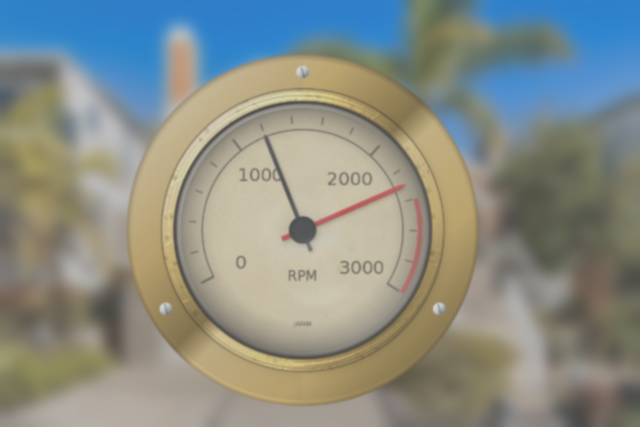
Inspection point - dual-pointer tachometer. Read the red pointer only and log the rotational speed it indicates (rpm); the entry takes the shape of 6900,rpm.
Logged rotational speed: 2300,rpm
